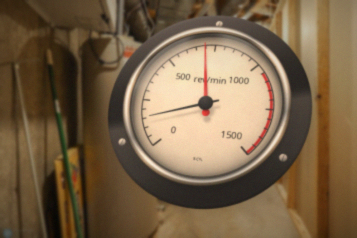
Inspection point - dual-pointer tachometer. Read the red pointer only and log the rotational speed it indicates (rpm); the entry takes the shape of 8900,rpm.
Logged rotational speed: 700,rpm
